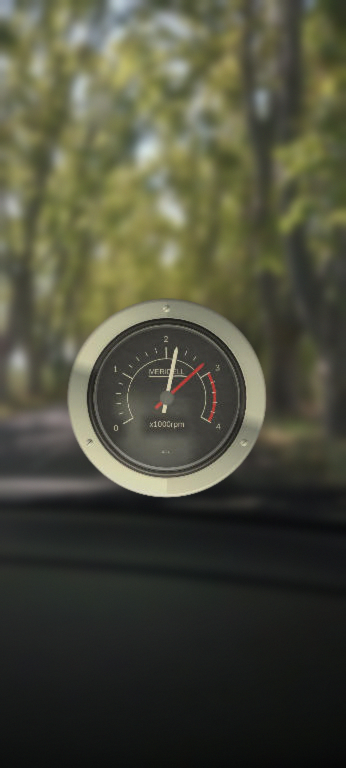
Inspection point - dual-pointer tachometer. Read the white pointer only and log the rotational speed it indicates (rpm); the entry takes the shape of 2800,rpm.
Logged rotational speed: 2200,rpm
